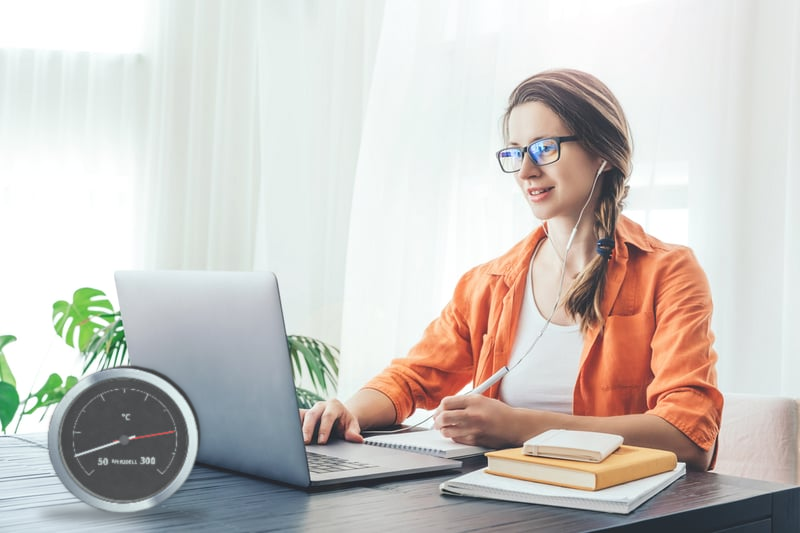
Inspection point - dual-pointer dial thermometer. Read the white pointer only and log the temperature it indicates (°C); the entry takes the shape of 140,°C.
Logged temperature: 75,°C
